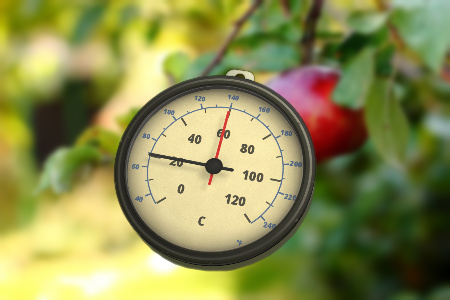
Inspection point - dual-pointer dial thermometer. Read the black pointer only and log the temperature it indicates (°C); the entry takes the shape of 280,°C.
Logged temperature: 20,°C
